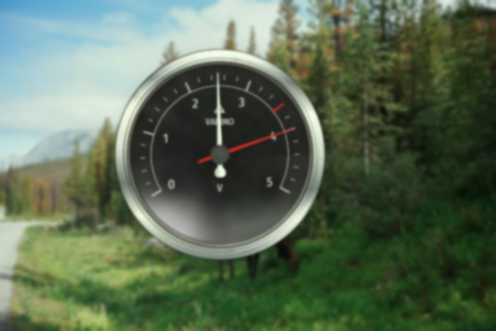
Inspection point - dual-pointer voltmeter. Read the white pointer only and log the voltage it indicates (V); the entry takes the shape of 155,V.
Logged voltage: 2.5,V
